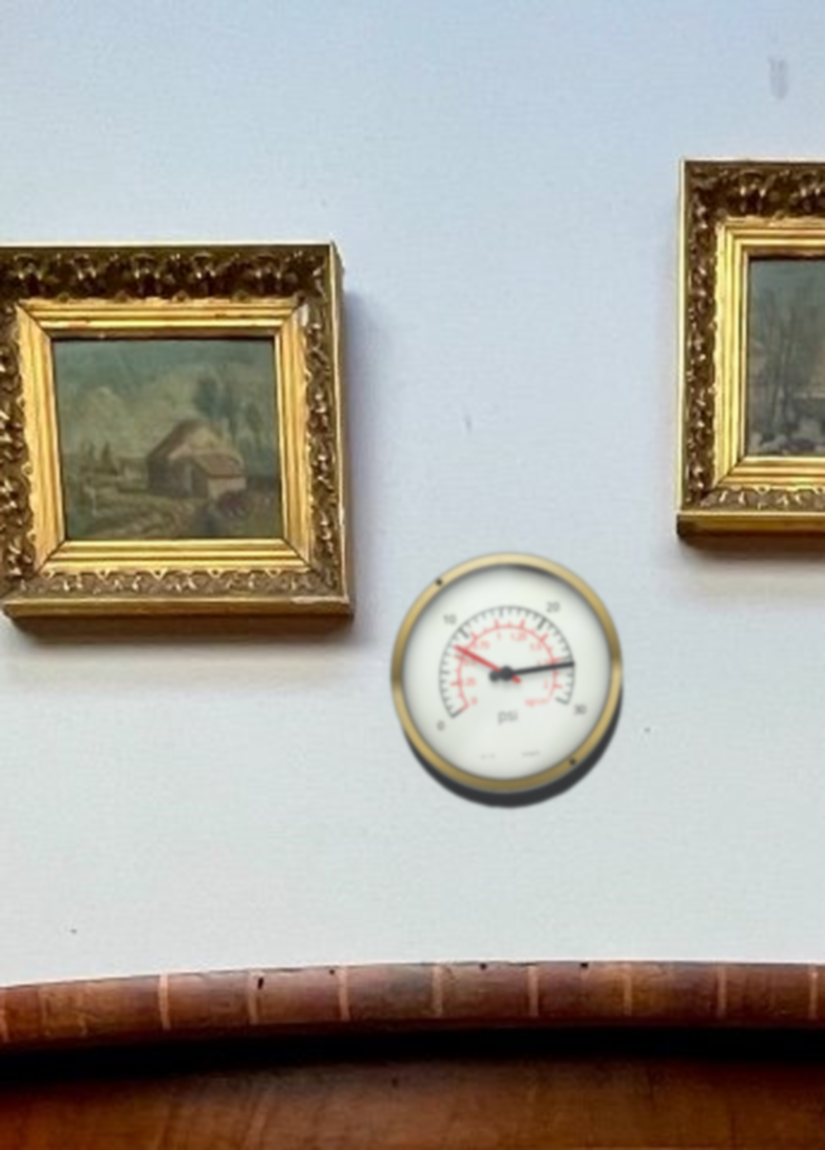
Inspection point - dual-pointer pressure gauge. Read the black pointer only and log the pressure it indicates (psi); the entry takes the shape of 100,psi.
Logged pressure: 26,psi
